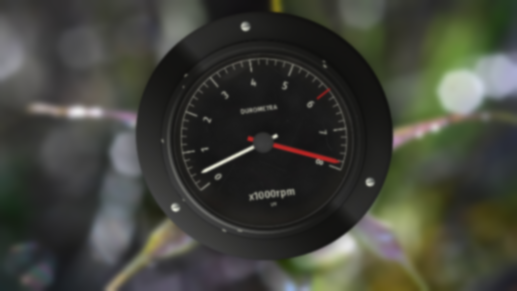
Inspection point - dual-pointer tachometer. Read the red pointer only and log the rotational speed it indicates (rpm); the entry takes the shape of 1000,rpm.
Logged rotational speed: 7800,rpm
